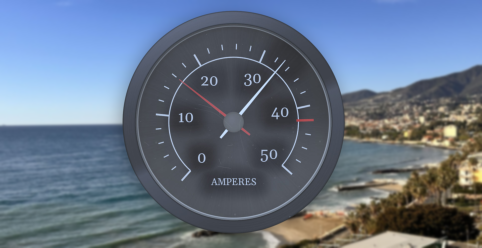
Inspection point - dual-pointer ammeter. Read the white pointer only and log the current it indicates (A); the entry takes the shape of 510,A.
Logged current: 33,A
